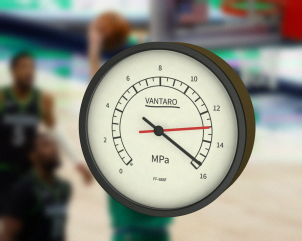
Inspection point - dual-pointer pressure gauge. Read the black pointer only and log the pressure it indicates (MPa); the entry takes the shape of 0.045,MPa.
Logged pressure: 15.5,MPa
